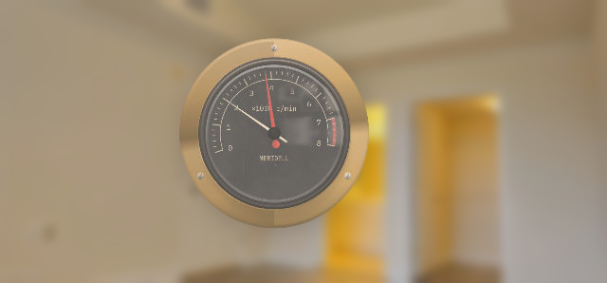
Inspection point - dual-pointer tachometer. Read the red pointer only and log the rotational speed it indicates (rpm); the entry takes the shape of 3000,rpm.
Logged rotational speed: 3800,rpm
